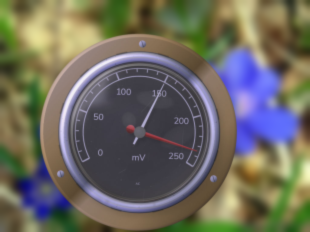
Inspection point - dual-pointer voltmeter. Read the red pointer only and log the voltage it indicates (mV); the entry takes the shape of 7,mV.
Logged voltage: 235,mV
